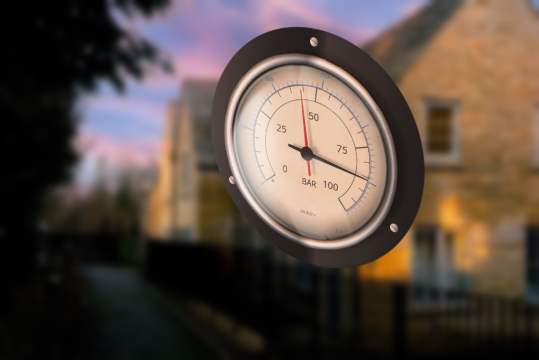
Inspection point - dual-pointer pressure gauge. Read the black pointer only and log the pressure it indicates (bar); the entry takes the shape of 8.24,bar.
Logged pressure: 85,bar
